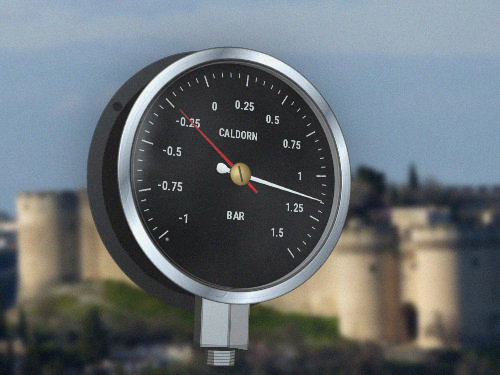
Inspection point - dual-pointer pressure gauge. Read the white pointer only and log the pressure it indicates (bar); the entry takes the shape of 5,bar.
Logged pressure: 1.15,bar
